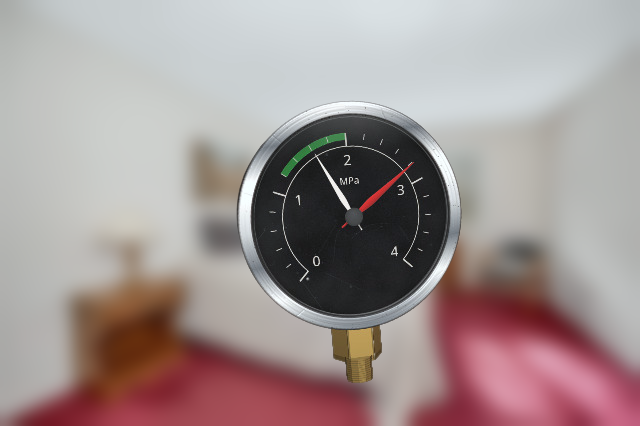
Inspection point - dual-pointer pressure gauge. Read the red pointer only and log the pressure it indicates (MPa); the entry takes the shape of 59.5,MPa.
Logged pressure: 2.8,MPa
